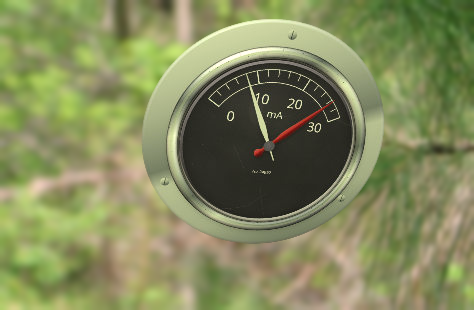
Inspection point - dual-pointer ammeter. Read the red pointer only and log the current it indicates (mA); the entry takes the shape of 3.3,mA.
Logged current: 26,mA
